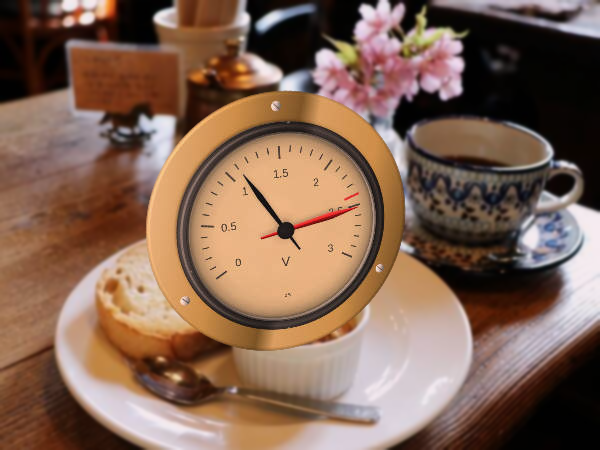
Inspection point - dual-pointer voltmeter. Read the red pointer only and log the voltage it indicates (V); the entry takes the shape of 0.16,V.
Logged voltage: 2.5,V
